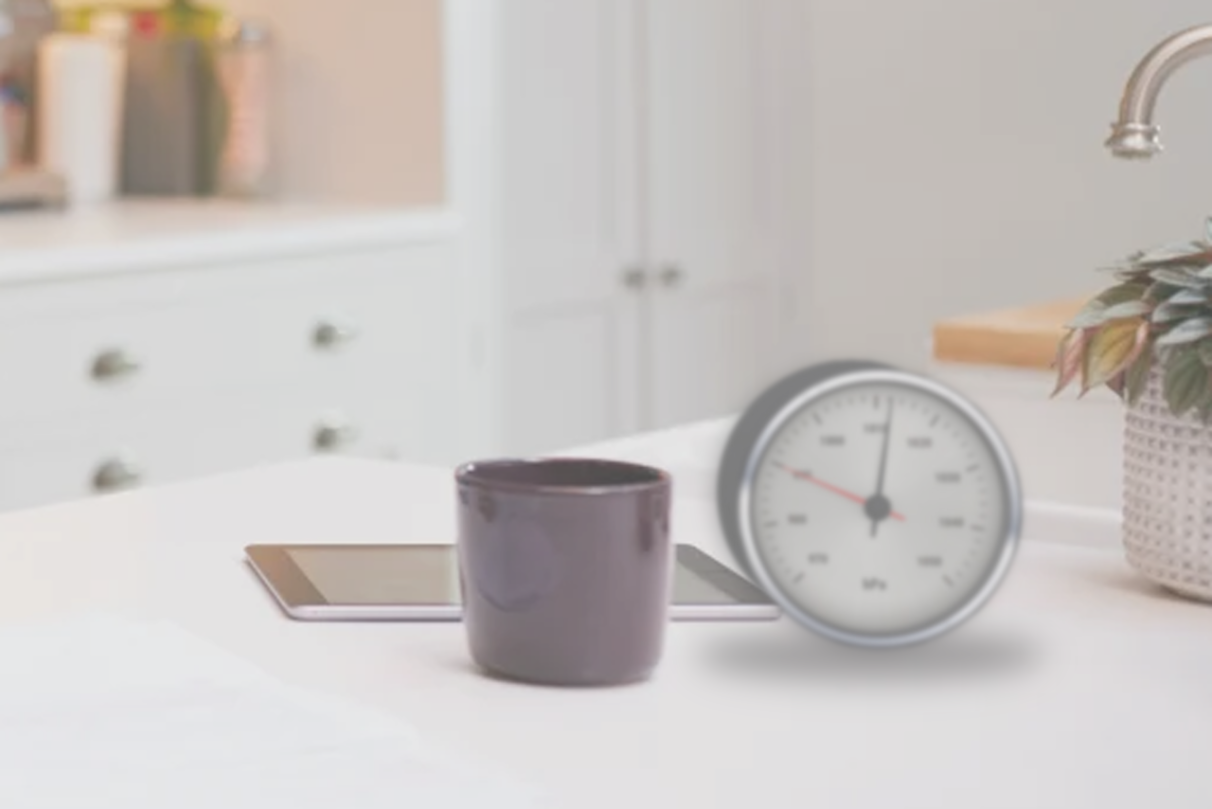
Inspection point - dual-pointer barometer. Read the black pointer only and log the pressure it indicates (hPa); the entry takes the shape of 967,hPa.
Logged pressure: 1012,hPa
